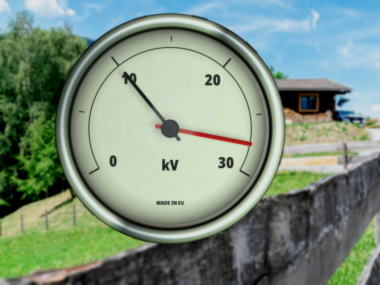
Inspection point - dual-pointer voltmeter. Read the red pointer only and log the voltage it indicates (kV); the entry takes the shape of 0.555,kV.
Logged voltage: 27.5,kV
